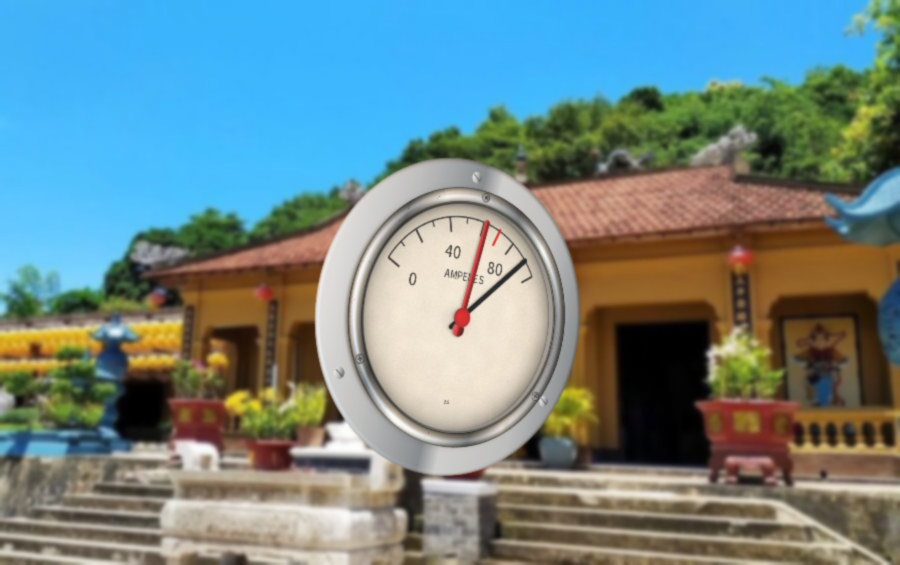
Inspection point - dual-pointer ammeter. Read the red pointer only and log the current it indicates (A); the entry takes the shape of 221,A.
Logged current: 60,A
